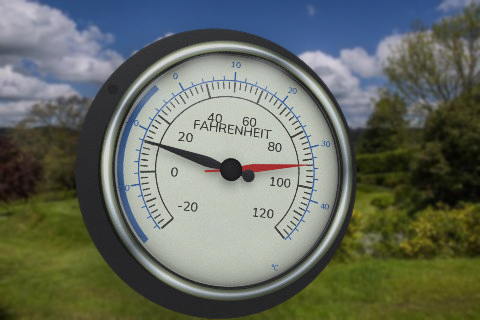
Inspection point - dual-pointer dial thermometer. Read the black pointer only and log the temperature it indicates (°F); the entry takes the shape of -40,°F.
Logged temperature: 10,°F
